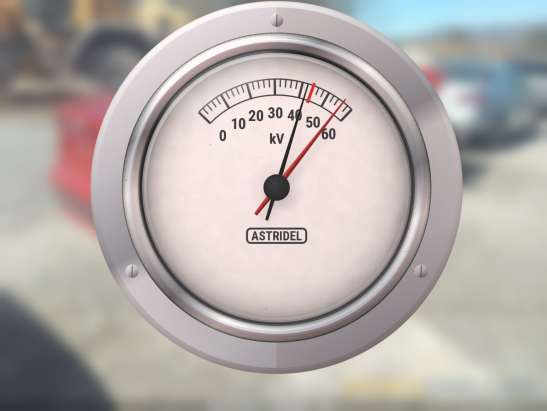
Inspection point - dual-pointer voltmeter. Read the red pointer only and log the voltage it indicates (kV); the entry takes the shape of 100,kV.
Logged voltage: 56,kV
